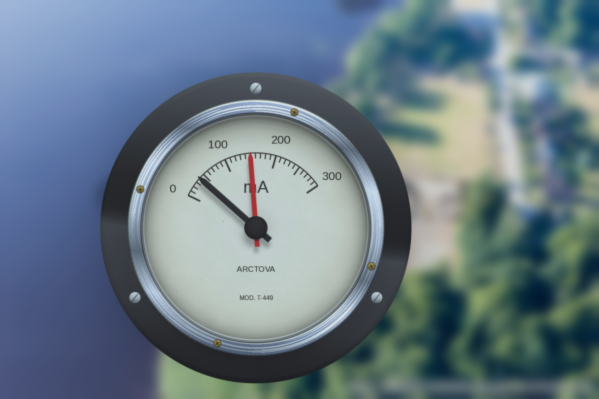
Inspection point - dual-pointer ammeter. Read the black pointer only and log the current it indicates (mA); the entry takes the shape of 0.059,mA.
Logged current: 40,mA
